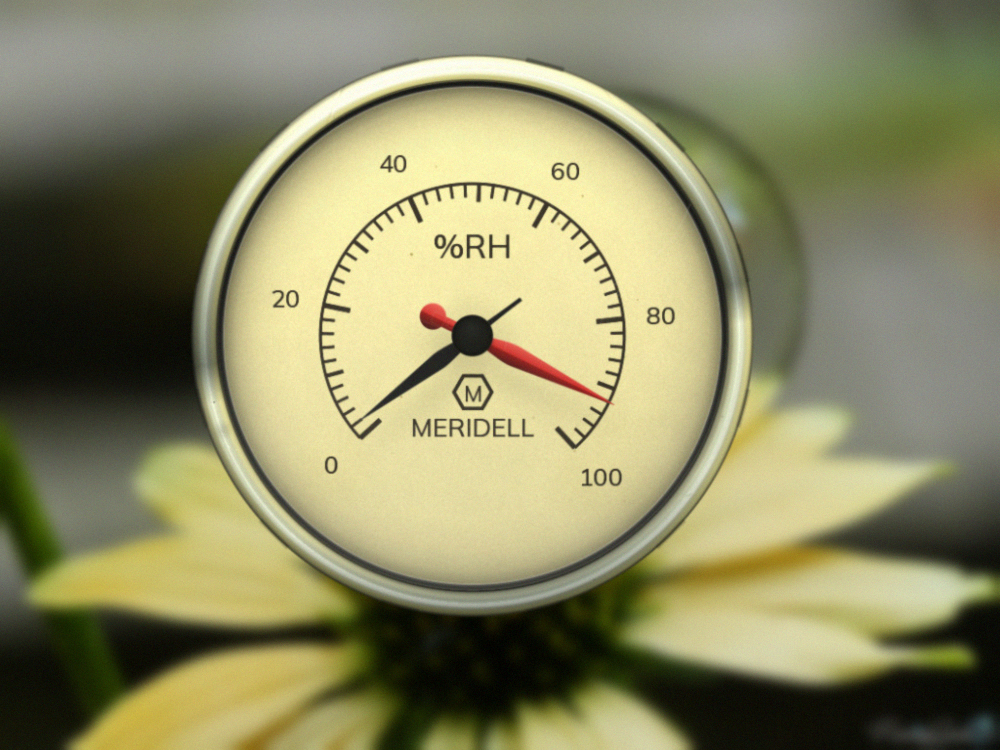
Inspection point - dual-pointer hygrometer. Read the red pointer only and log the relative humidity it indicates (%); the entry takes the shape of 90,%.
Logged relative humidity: 92,%
